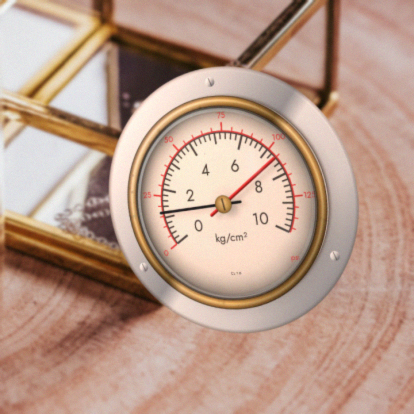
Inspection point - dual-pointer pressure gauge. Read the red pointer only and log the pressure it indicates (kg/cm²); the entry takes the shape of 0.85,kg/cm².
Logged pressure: 7.4,kg/cm²
